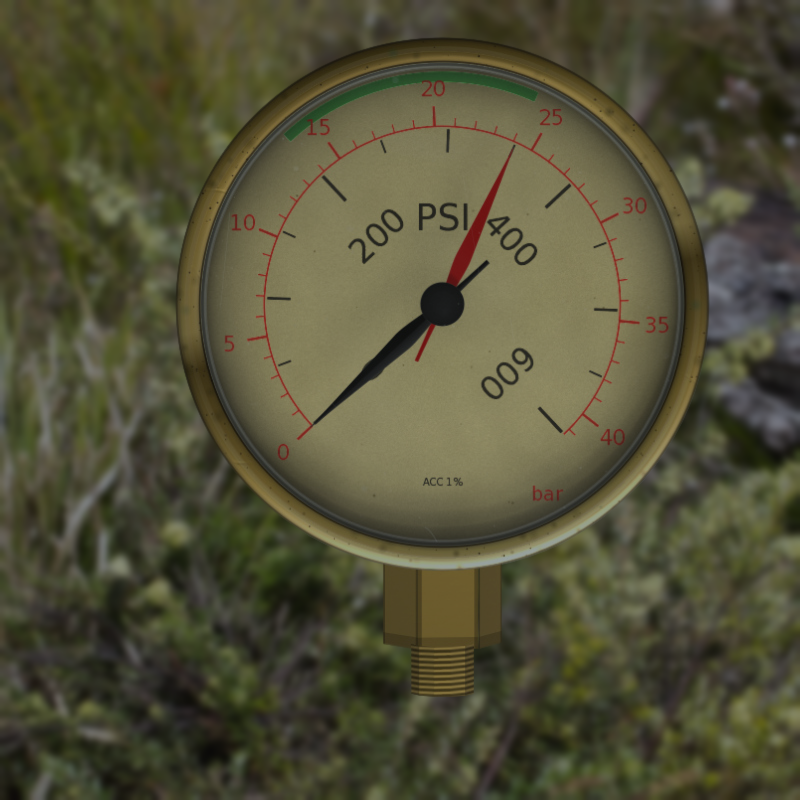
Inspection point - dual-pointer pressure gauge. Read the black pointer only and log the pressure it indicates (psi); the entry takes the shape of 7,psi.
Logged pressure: 0,psi
